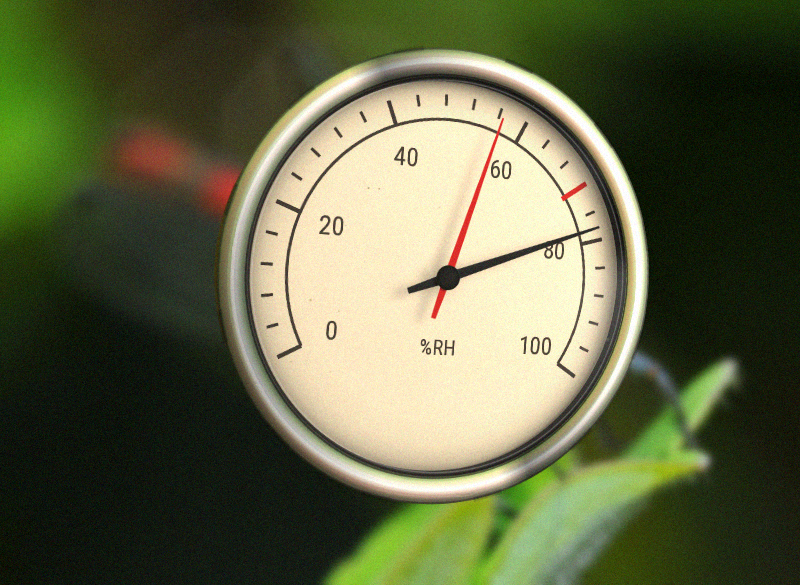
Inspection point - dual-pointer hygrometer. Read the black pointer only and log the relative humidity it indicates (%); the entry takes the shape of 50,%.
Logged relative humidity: 78,%
